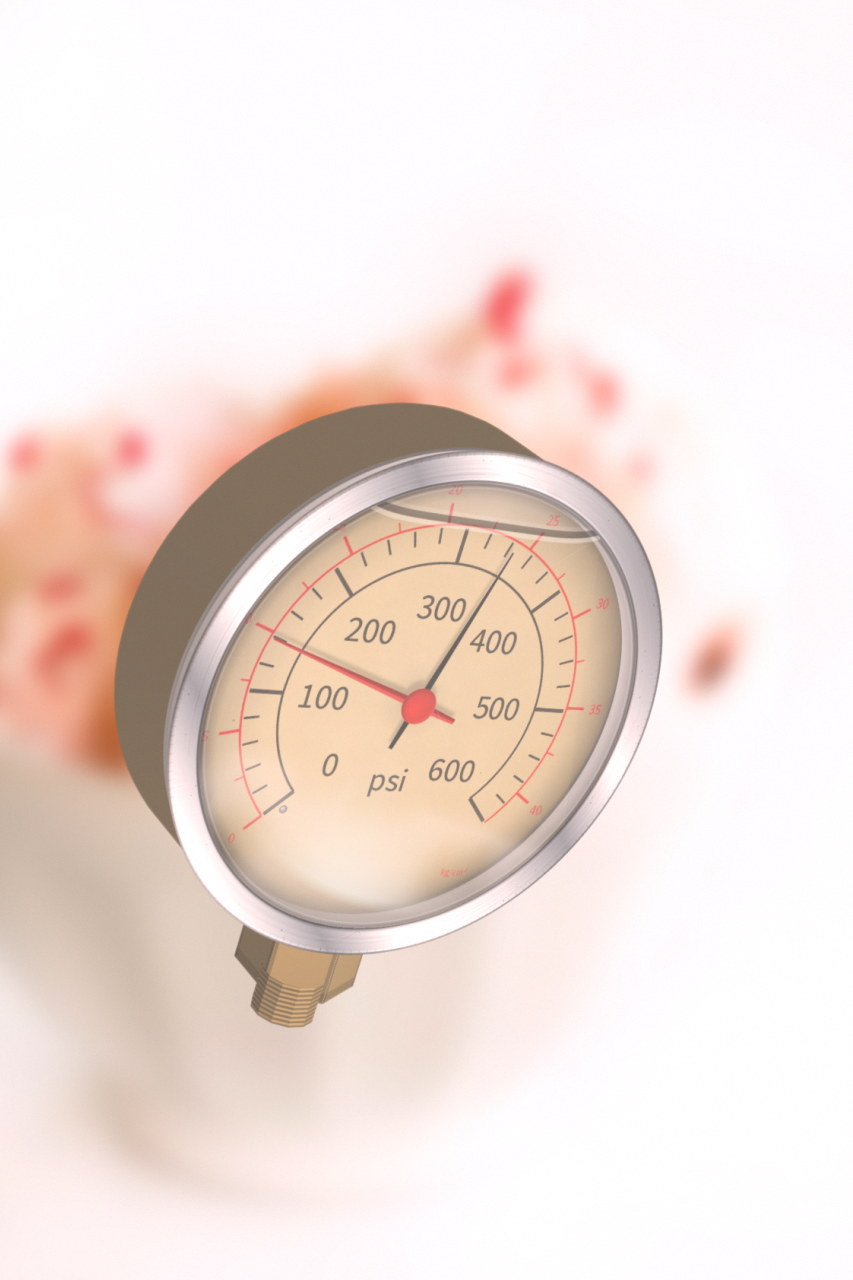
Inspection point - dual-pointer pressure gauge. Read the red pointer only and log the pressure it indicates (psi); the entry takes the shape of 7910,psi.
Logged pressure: 140,psi
